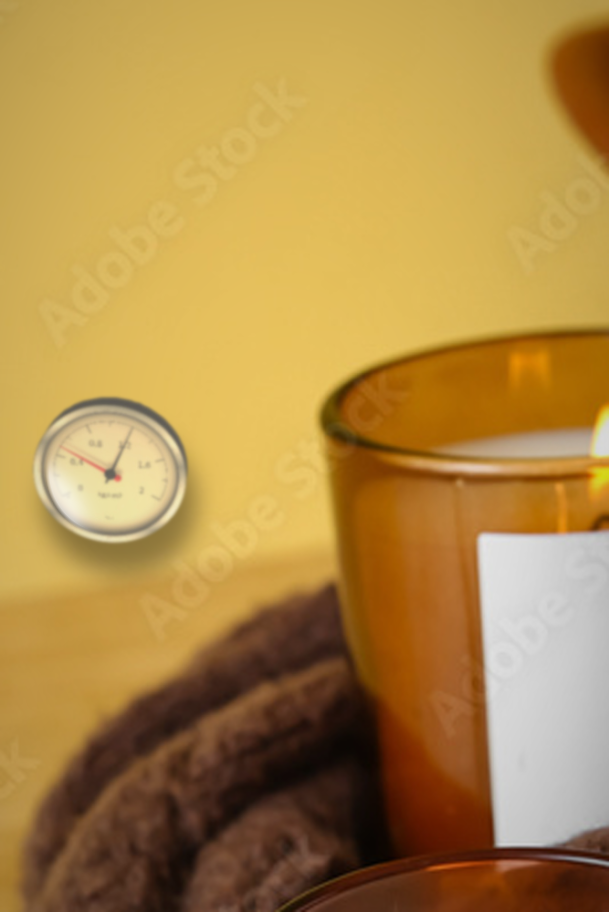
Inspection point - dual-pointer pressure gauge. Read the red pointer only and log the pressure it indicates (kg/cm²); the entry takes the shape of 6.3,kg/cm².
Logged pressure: 0.5,kg/cm²
